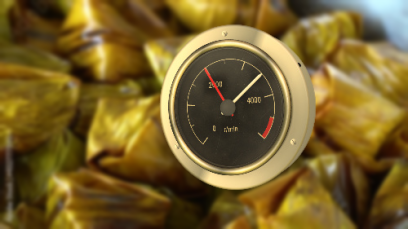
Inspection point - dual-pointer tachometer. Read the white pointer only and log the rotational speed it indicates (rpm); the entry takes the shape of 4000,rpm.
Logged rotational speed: 3500,rpm
